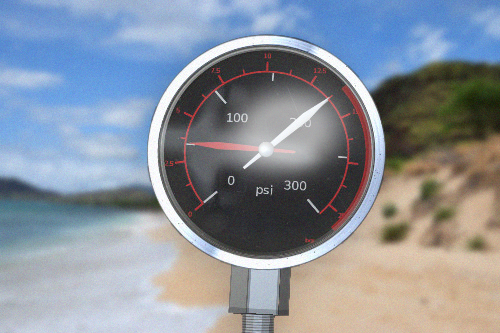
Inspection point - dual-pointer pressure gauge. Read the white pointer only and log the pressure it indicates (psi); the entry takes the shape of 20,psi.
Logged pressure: 200,psi
